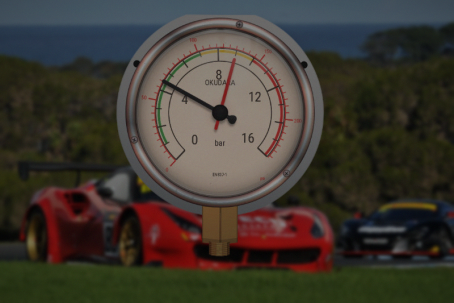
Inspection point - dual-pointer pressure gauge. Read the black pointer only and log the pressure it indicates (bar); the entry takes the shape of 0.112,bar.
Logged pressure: 4.5,bar
